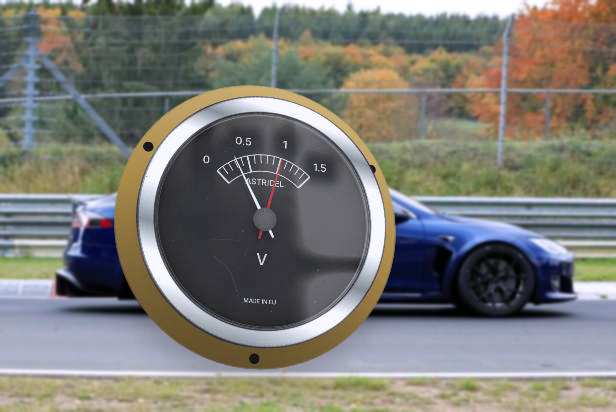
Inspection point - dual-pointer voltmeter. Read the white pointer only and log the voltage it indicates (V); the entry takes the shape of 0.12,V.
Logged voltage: 0.3,V
